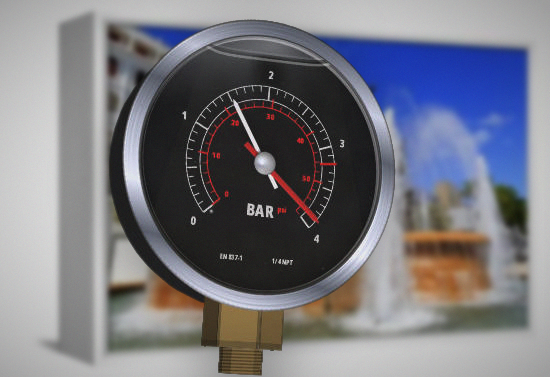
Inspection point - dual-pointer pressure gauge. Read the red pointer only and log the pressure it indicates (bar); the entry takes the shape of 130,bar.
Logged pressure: 3.9,bar
